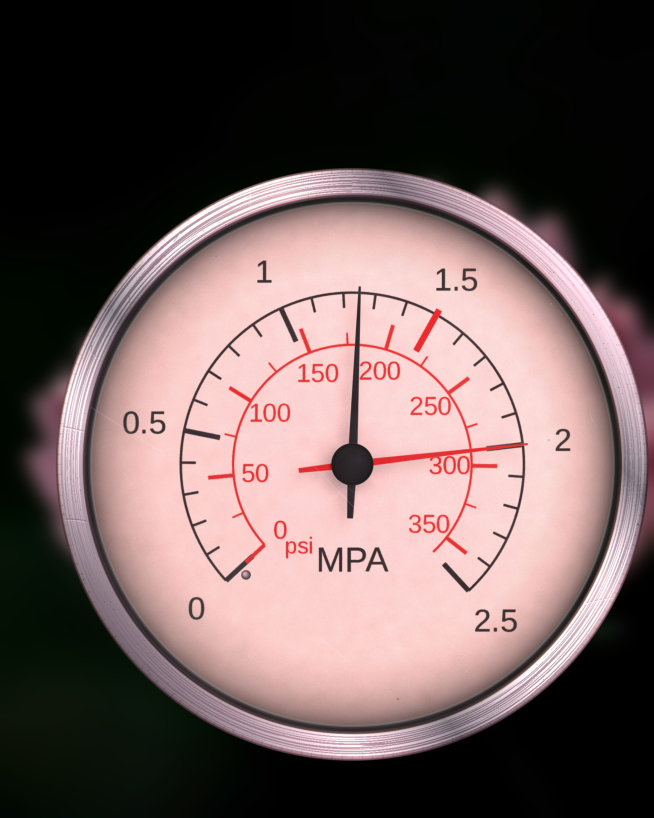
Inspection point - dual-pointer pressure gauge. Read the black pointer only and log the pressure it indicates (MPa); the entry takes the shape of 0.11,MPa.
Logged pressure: 1.25,MPa
